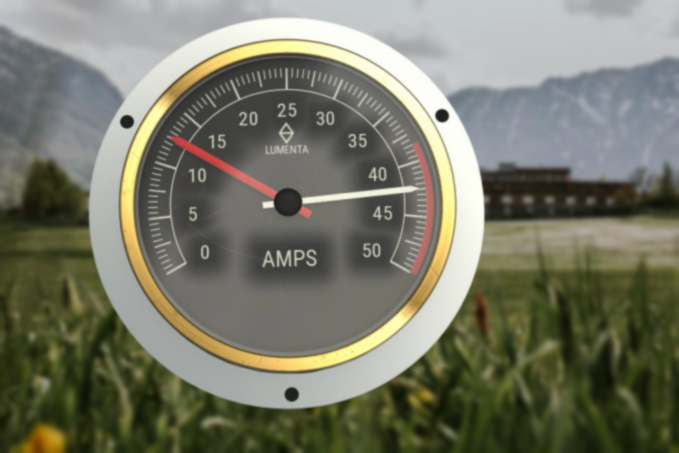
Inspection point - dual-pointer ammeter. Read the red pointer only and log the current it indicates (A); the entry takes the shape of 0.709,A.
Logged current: 12.5,A
